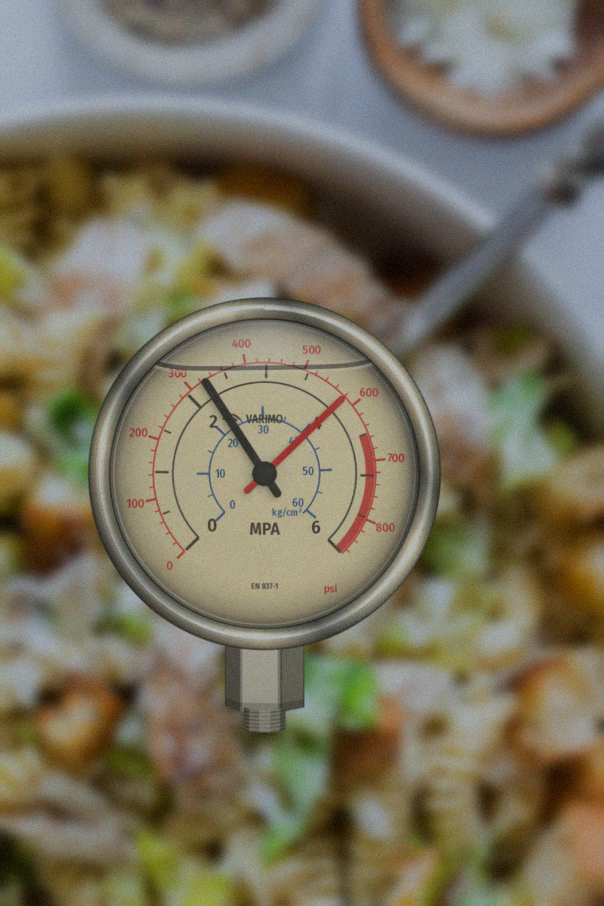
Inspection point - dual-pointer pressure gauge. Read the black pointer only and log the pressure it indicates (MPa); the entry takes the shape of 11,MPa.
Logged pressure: 2.25,MPa
